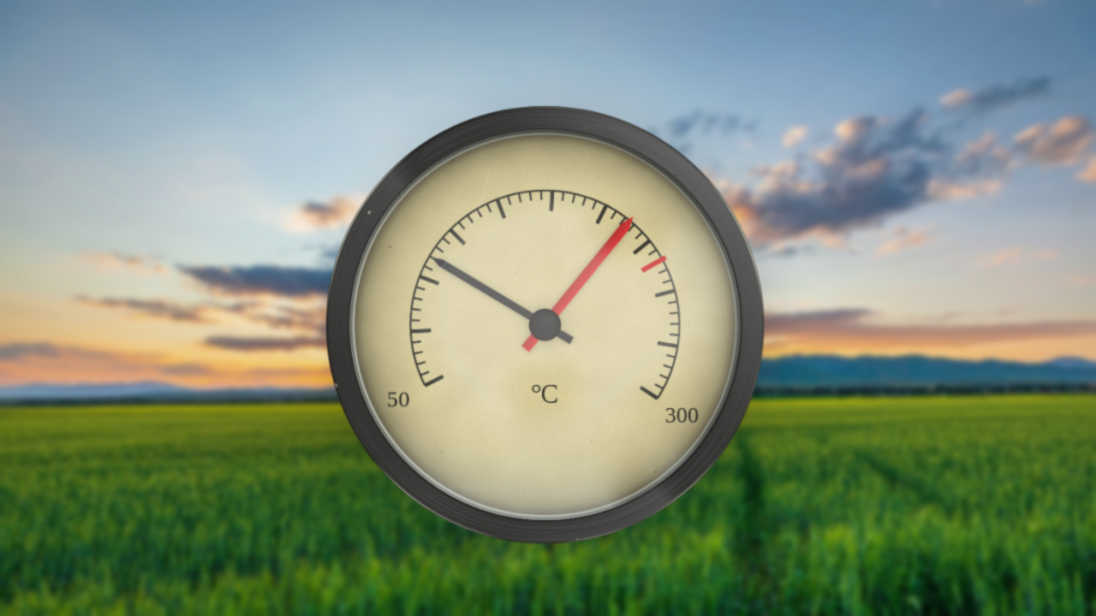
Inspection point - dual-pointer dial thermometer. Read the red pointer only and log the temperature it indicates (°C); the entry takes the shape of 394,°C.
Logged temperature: 212.5,°C
